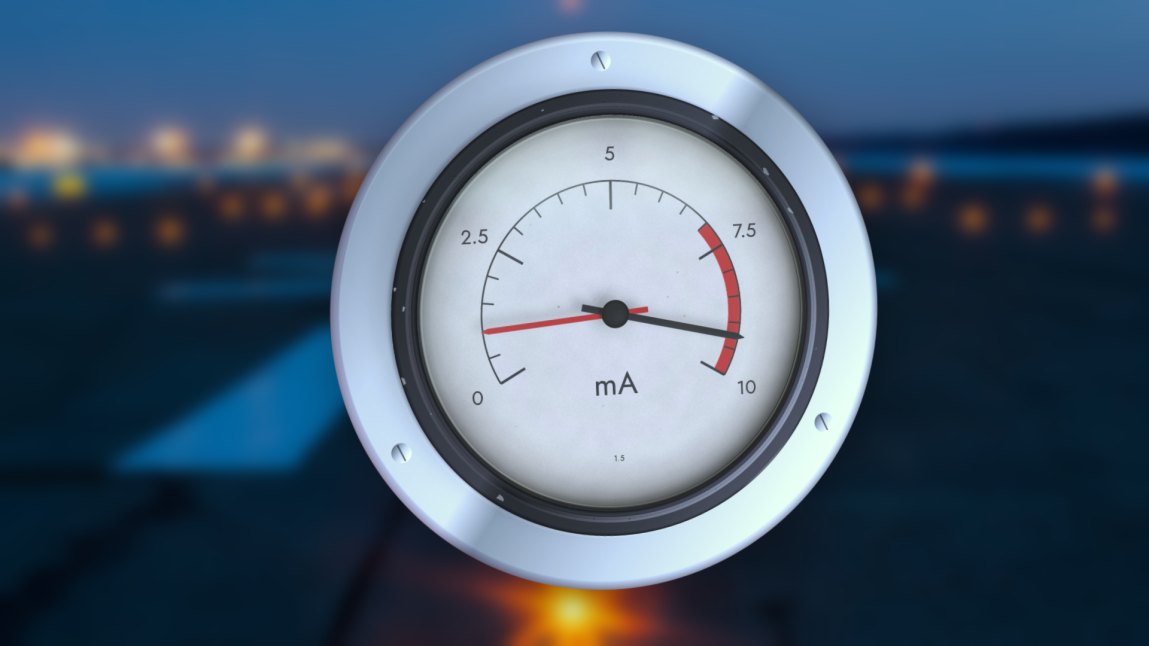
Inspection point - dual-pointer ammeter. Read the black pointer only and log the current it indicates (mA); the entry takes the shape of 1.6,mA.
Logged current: 9.25,mA
